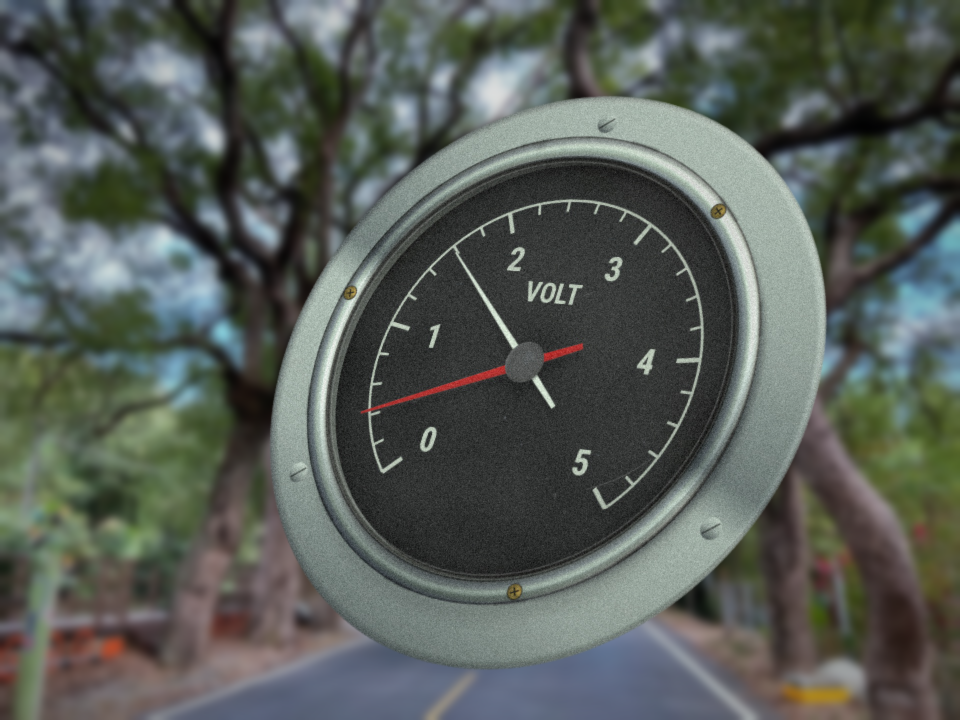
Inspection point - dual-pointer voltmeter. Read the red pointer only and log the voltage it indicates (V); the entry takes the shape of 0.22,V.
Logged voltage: 0.4,V
